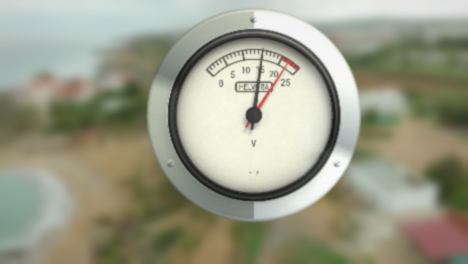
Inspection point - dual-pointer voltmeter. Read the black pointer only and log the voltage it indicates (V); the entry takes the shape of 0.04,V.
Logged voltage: 15,V
